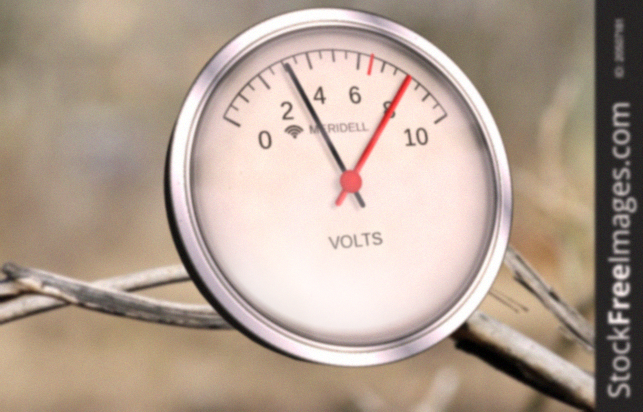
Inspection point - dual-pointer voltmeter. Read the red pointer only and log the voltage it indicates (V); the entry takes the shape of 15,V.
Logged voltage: 8,V
